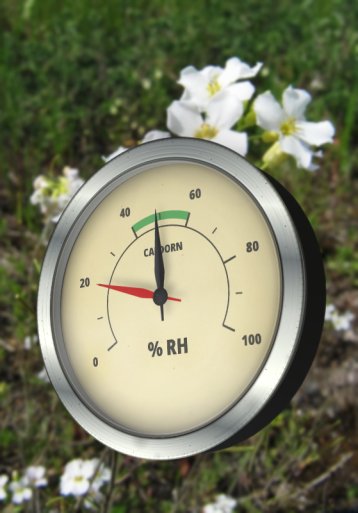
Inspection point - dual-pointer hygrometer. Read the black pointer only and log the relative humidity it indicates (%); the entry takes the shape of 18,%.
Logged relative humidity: 50,%
